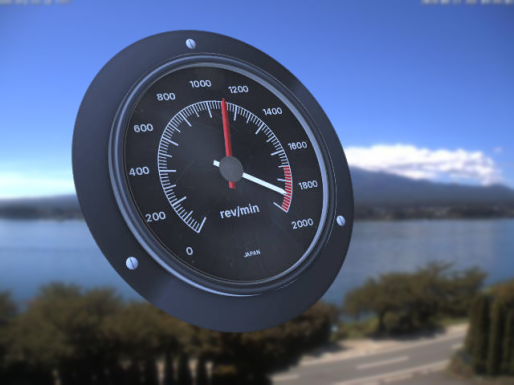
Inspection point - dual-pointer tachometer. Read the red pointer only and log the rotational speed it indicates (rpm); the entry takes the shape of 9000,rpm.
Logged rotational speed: 1100,rpm
